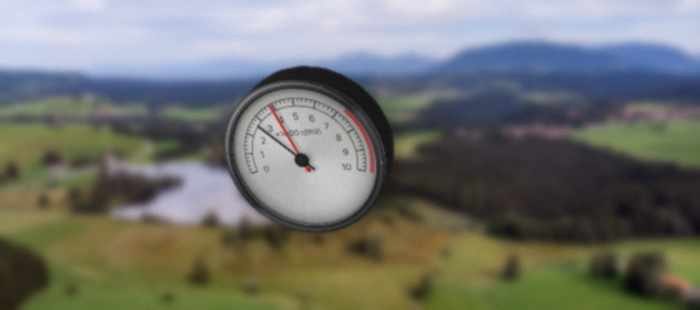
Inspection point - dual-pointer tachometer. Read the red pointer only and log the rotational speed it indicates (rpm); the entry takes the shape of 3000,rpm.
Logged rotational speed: 4000,rpm
